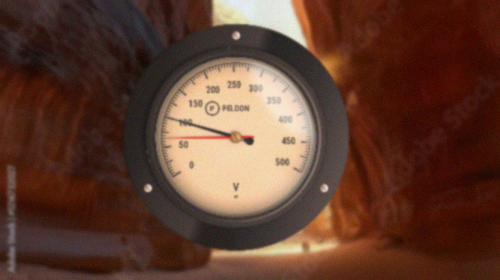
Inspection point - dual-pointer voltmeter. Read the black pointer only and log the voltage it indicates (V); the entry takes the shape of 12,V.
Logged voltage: 100,V
